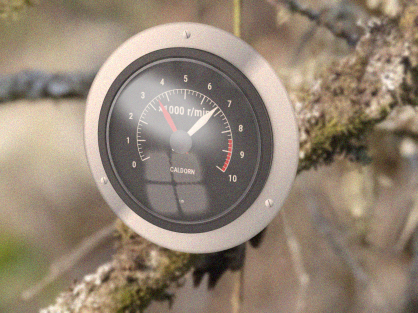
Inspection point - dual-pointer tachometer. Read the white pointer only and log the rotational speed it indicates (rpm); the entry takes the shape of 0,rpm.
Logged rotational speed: 6800,rpm
